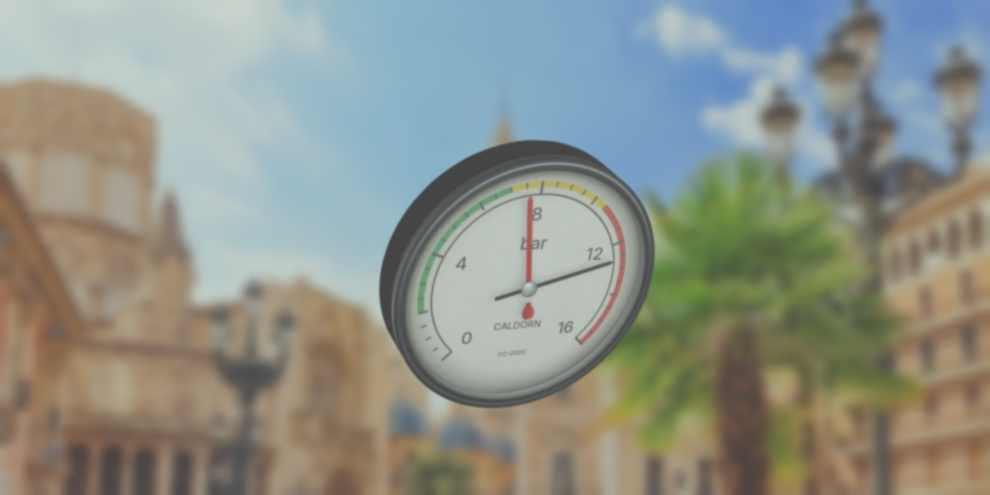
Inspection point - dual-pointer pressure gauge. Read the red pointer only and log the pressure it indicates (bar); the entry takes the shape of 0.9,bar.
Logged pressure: 7.5,bar
